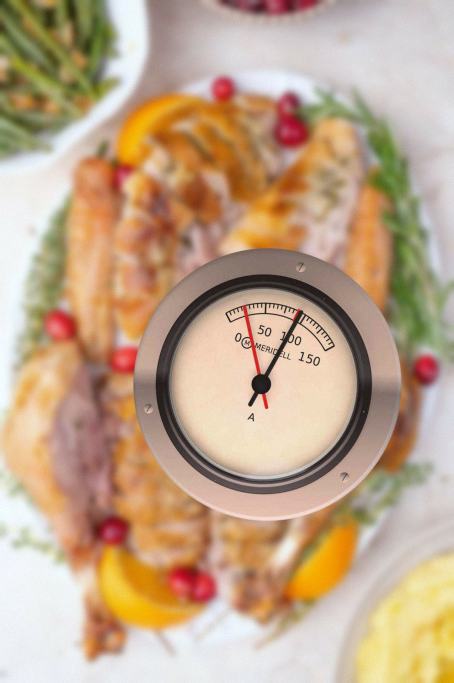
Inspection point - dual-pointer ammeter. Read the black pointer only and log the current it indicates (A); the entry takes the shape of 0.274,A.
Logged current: 95,A
